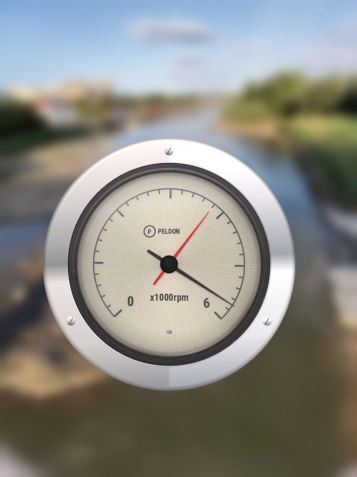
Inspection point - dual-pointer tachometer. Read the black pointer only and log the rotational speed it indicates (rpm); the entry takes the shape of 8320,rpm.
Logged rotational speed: 5700,rpm
